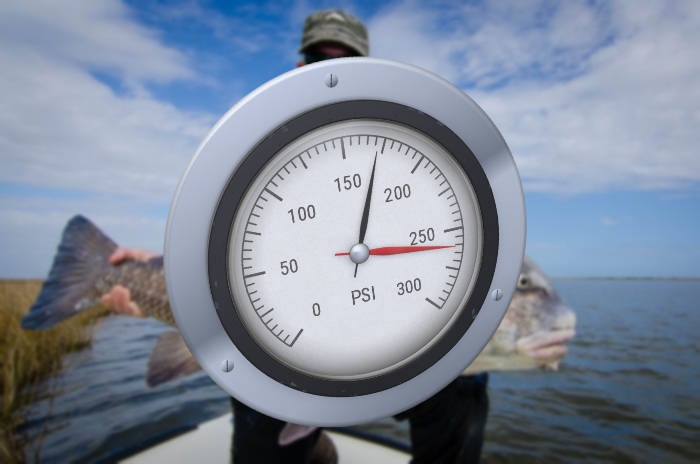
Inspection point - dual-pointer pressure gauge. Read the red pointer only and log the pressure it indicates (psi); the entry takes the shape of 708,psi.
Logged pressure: 260,psi
